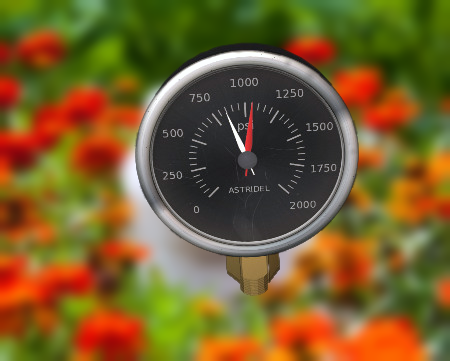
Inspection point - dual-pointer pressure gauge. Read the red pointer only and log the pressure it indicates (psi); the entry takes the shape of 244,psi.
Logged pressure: 1050,psi
